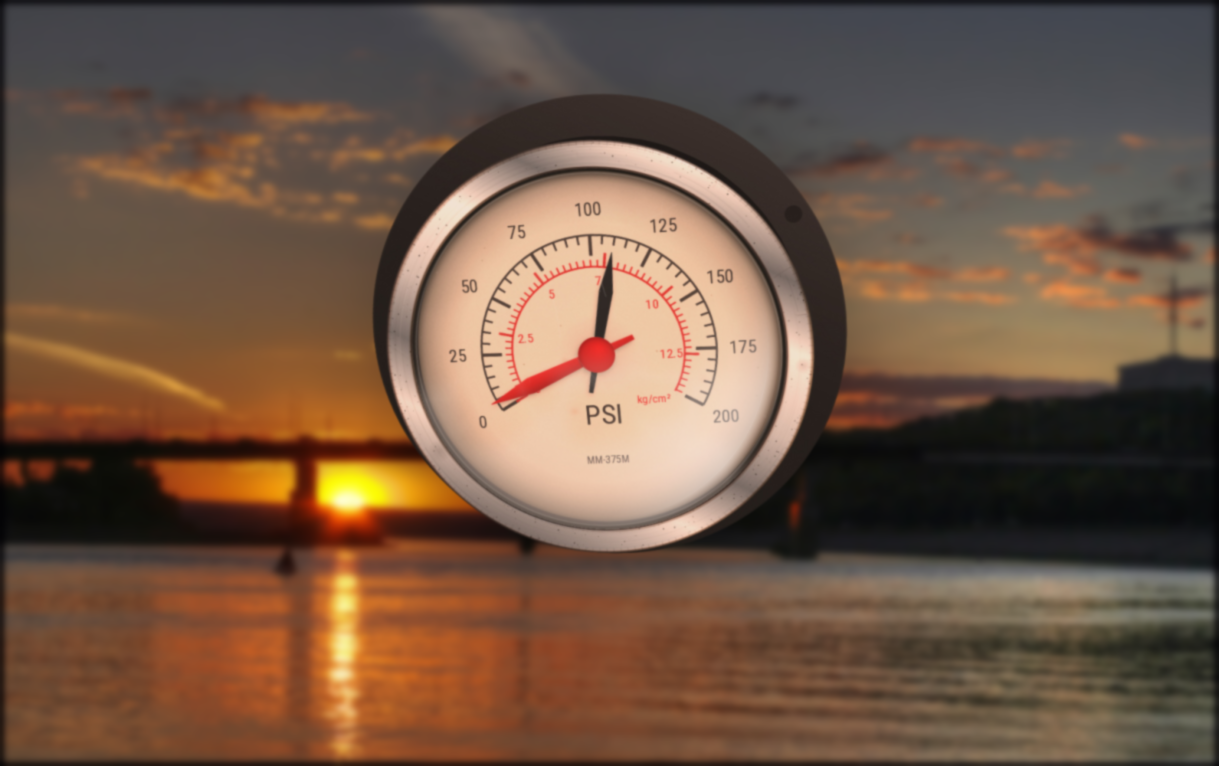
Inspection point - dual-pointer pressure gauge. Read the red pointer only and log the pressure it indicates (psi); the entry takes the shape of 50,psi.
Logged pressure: 5,psi
